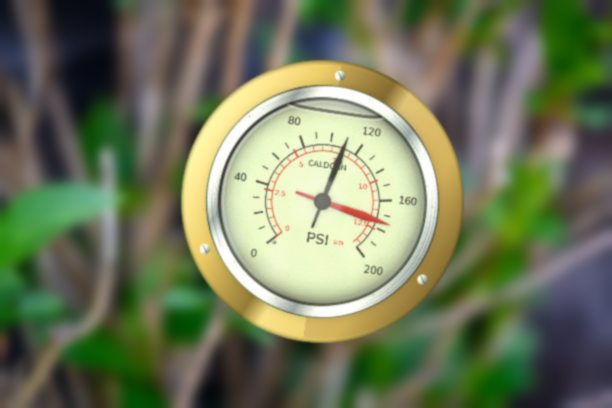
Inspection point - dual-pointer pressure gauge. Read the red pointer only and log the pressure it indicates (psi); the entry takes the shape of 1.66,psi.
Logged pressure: 175,psi
